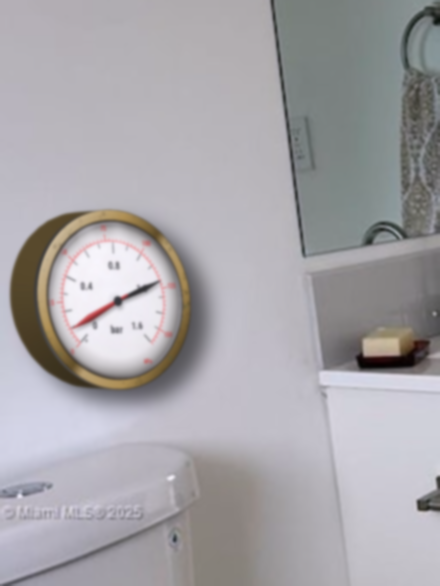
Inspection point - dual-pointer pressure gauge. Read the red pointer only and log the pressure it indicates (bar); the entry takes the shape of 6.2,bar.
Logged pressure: 0.1,bar
